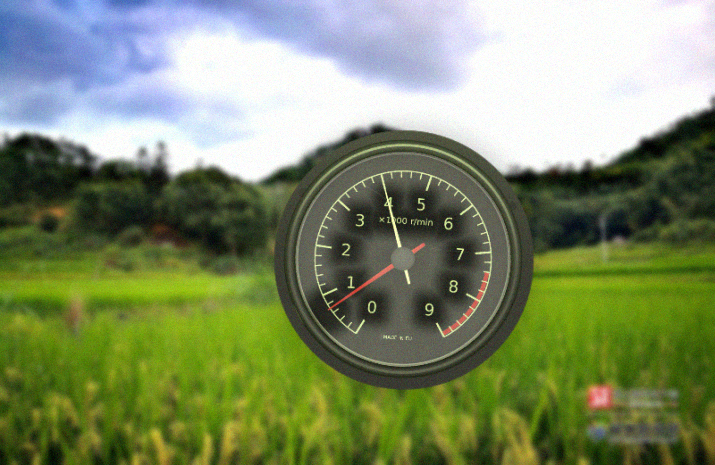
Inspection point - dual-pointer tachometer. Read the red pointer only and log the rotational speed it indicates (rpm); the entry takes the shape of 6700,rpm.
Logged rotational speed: 700,rpm
